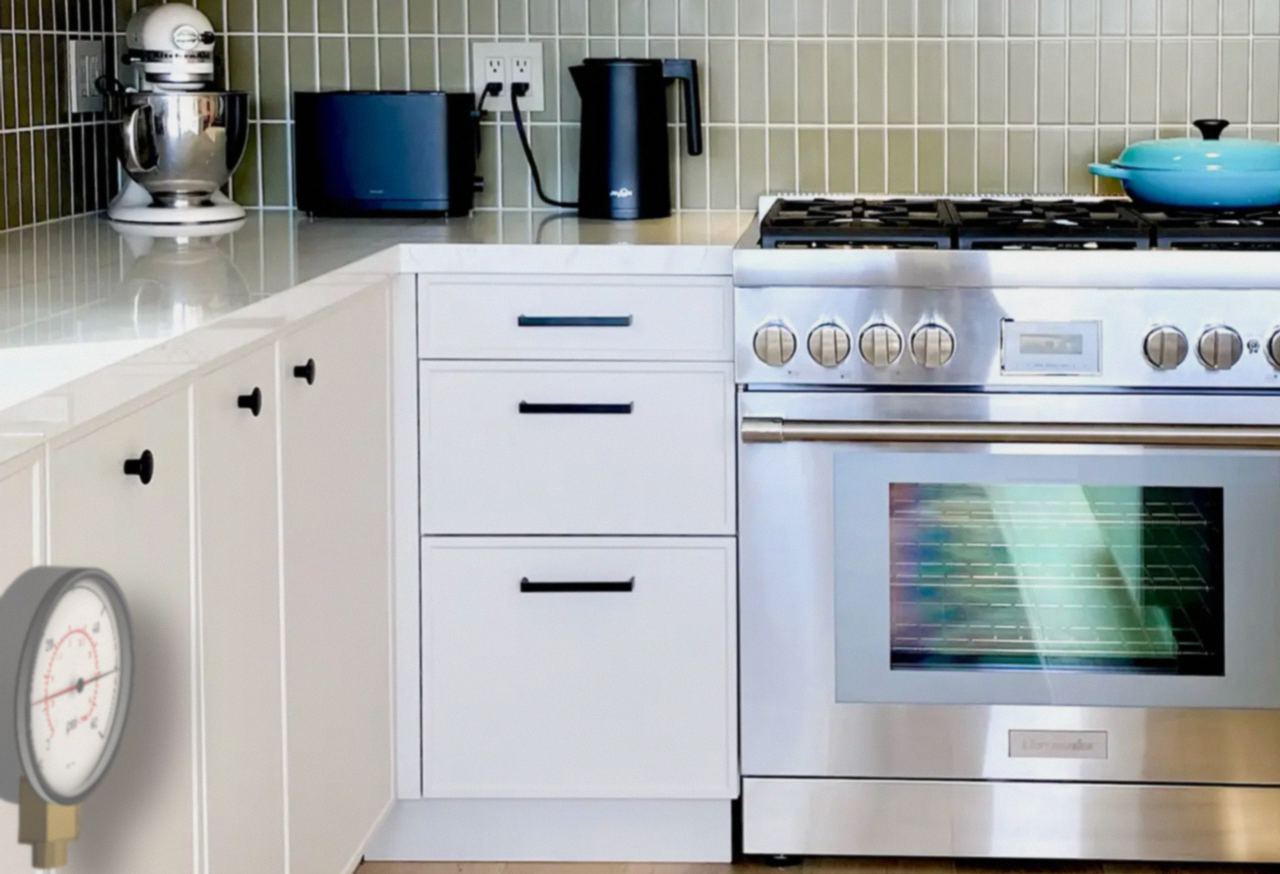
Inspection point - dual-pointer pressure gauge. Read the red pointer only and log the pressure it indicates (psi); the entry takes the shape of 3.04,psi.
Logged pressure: 10,psi
